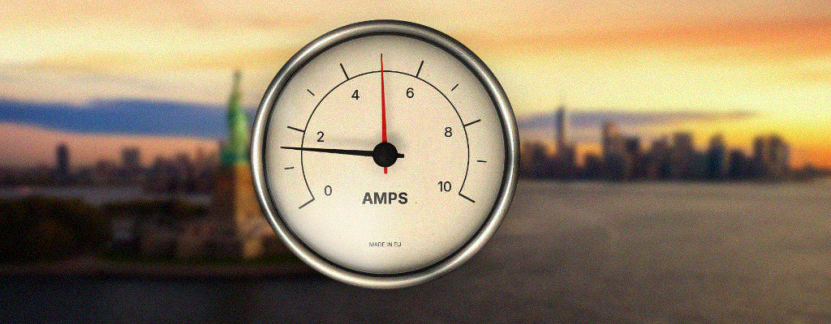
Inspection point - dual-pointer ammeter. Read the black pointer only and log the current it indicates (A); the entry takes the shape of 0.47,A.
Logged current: 1.5,A
